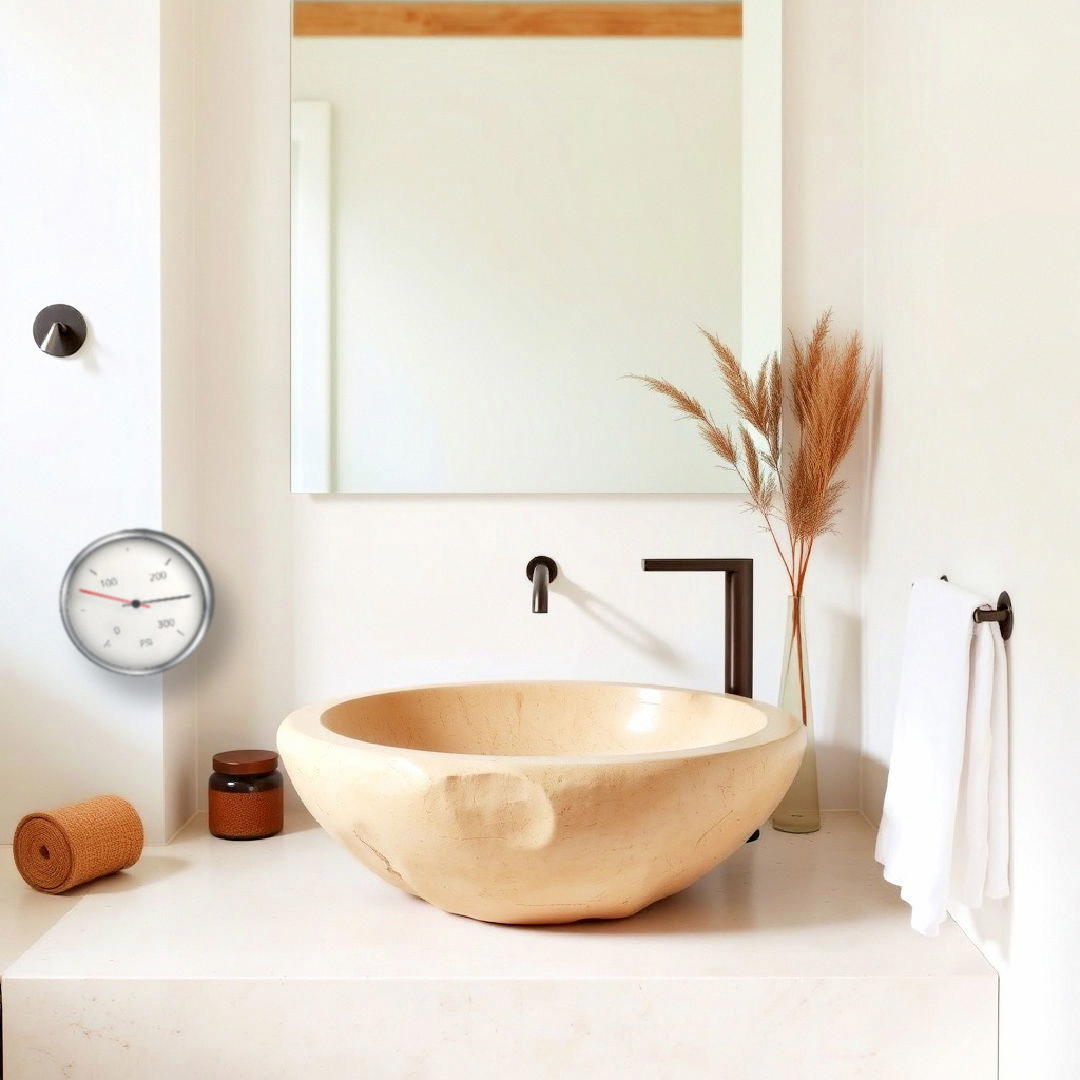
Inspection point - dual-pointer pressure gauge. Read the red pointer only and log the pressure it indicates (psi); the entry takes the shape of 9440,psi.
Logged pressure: 75,psi
